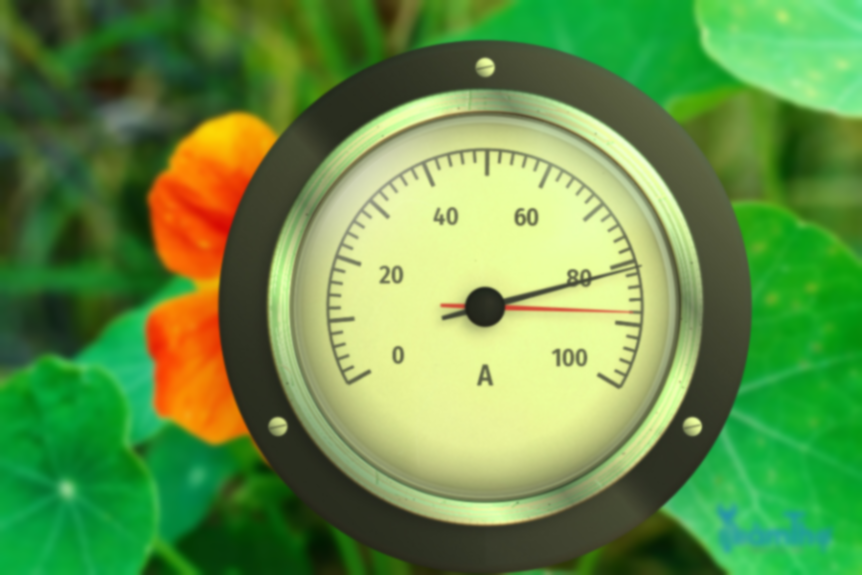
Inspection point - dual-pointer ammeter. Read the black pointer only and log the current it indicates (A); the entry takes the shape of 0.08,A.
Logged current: 81,A
